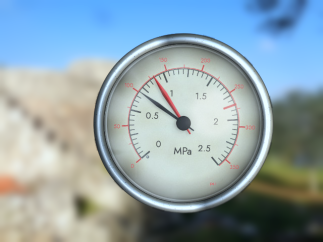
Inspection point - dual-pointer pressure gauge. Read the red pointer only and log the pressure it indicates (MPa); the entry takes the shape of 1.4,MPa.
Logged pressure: 0.9,MPa
